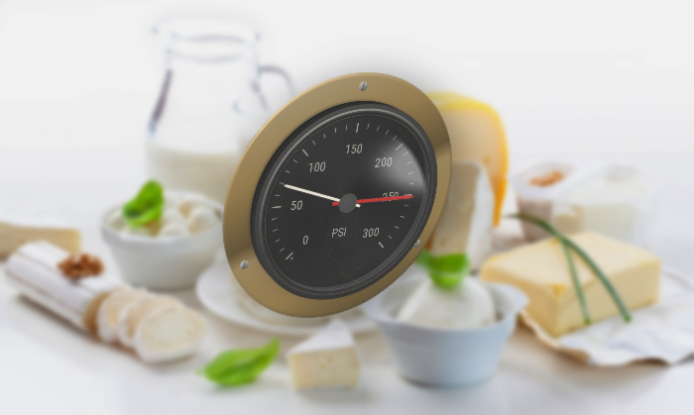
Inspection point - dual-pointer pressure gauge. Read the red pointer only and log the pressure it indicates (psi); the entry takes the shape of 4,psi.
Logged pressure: 250,psi
